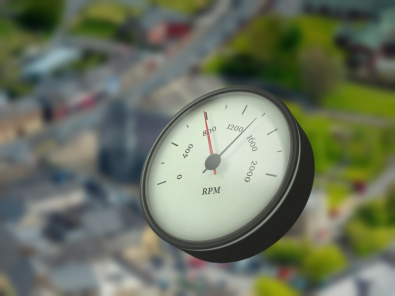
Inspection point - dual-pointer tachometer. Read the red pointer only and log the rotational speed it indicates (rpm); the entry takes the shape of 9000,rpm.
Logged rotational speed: 800,rpm
